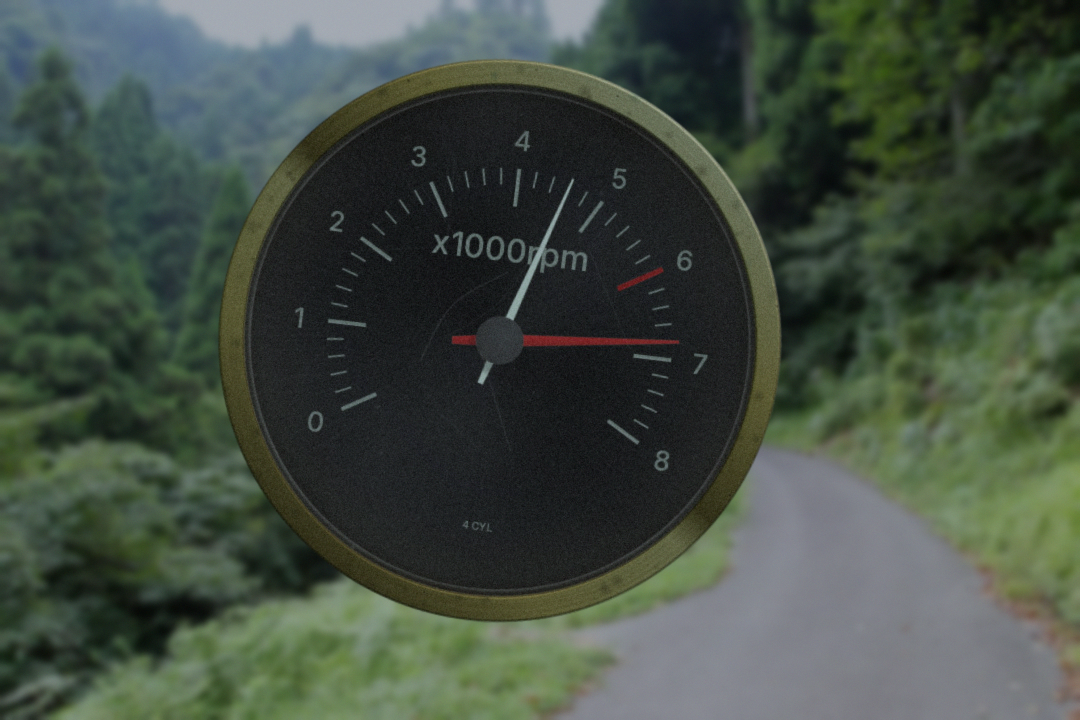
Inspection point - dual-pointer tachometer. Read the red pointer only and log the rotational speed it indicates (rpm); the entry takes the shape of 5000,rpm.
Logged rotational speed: 6800,rpm
